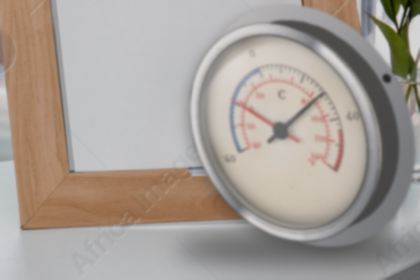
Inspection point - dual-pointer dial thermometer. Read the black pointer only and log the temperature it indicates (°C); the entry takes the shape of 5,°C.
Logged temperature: 30,°C
